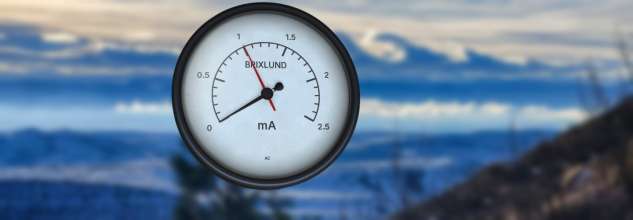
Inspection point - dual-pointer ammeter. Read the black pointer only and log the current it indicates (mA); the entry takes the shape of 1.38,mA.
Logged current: 0,mA
